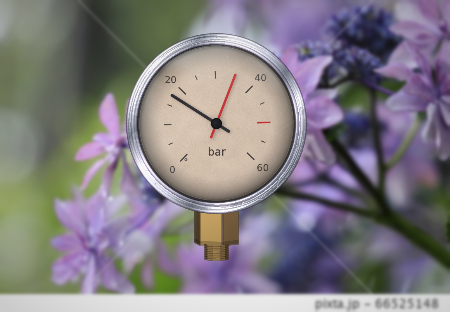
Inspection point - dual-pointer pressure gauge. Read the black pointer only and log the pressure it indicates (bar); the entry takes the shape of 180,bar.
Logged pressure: 17.5,bar
